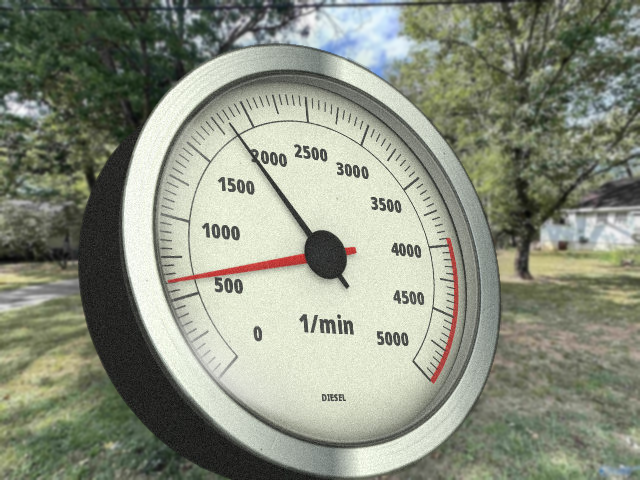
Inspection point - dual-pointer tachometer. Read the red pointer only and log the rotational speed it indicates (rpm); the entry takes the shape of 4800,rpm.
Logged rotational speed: 600,rpm
